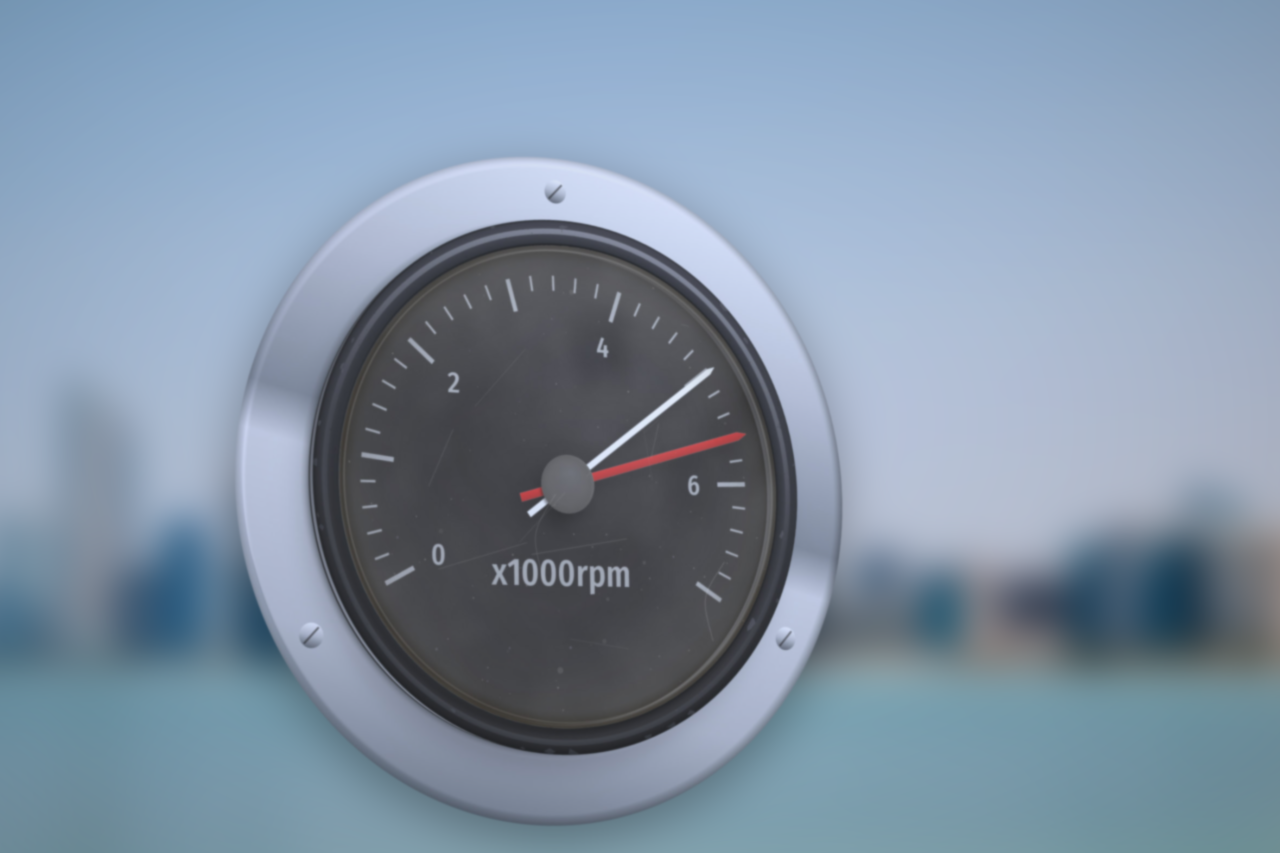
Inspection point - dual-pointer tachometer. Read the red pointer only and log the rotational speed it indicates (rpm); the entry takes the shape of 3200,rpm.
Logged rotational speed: 5600,rpm
